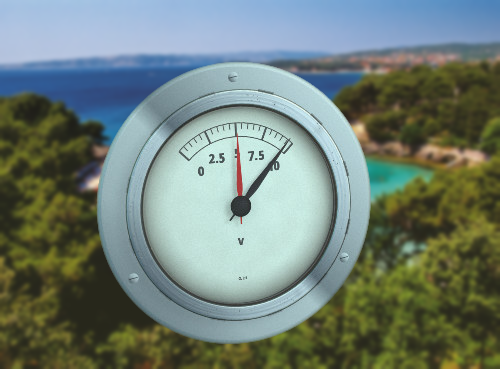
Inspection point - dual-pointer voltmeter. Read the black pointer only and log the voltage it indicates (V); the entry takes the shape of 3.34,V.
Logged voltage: 9.5,V
